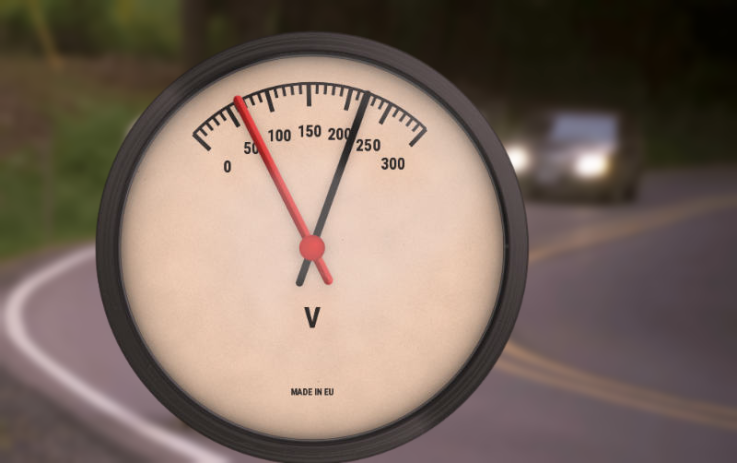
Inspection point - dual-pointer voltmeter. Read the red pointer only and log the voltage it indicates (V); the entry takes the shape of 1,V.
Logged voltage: 65,V
